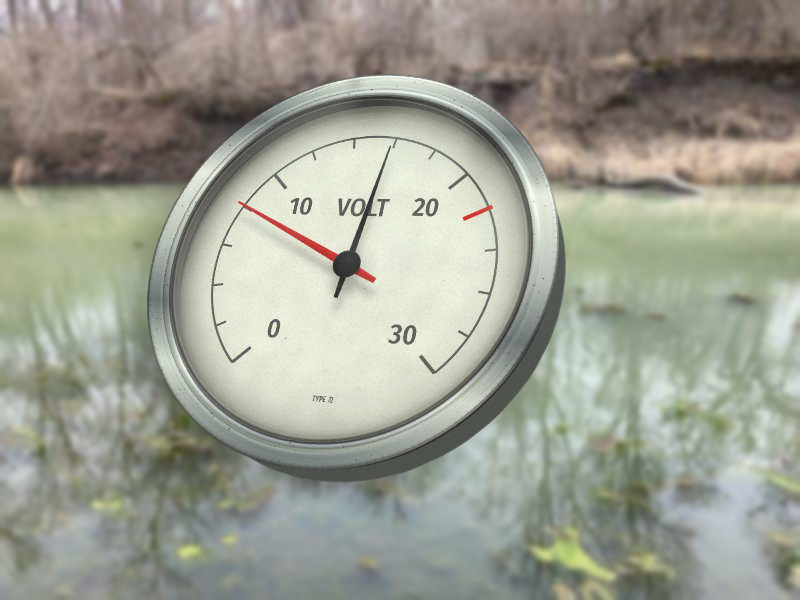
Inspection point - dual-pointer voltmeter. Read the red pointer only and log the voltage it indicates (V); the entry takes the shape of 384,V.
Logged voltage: 8,V
